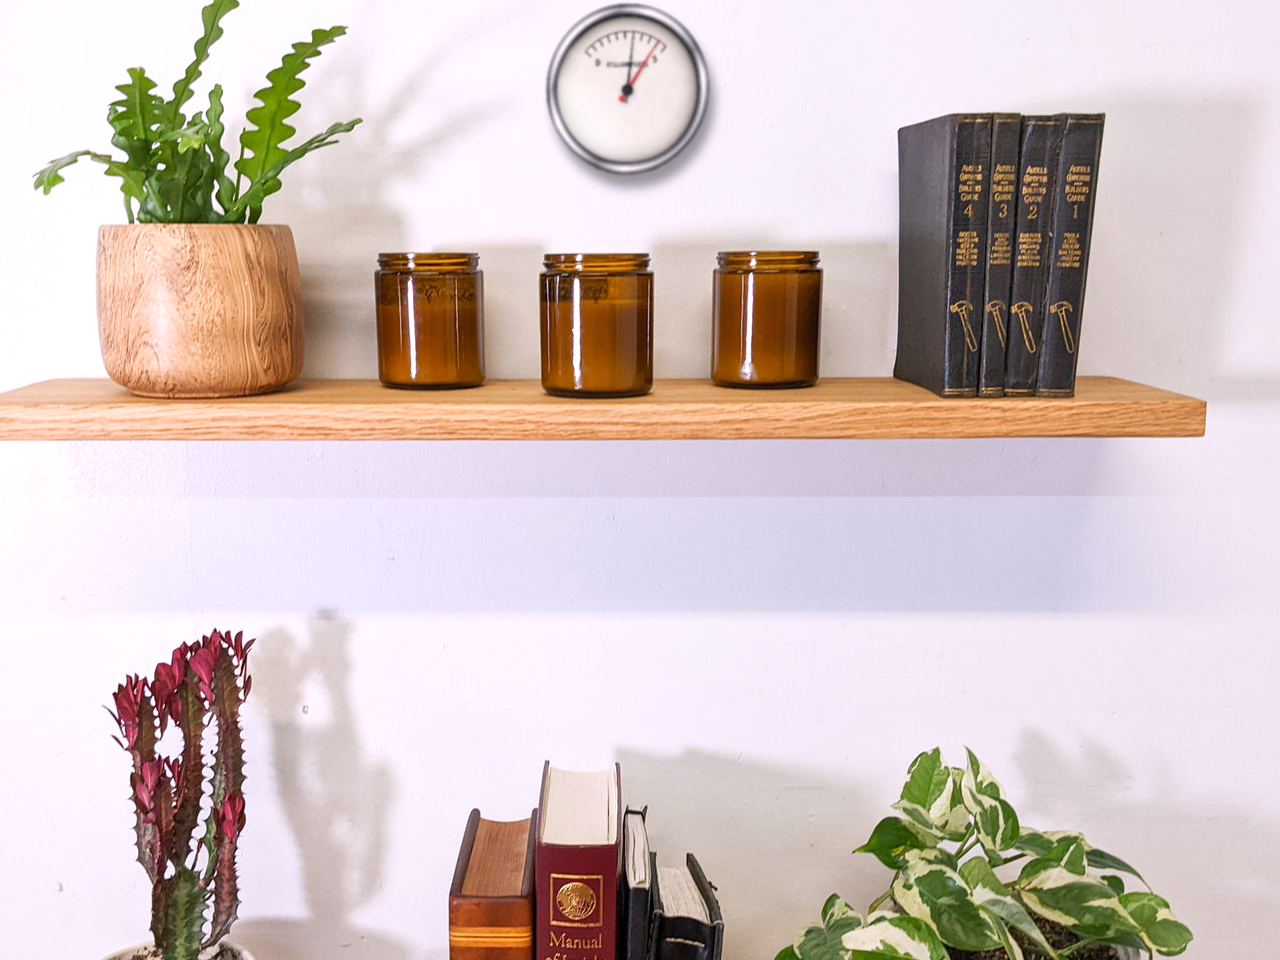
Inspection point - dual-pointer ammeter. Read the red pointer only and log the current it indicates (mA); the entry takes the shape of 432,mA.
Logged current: 4.5,mA
